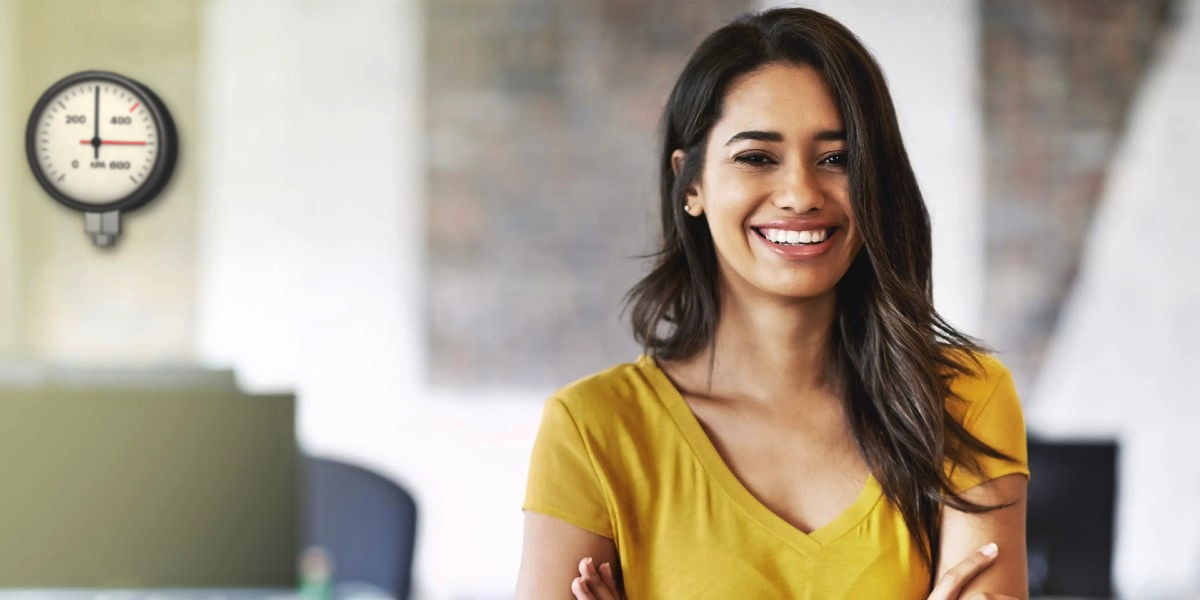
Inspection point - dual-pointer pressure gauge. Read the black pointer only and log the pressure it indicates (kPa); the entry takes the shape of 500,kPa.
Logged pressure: 300,kPa
